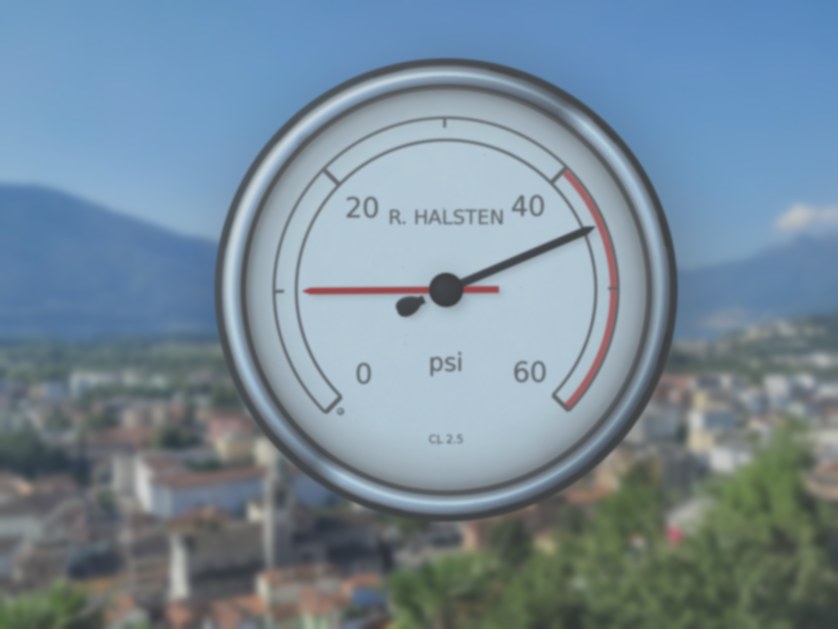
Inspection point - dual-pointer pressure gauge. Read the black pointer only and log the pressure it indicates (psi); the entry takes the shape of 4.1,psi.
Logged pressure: 45,psi
